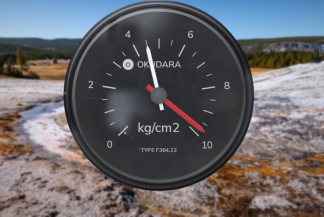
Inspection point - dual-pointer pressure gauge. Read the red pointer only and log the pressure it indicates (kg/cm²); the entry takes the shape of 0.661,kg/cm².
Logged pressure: 9.75,kg/cm²
